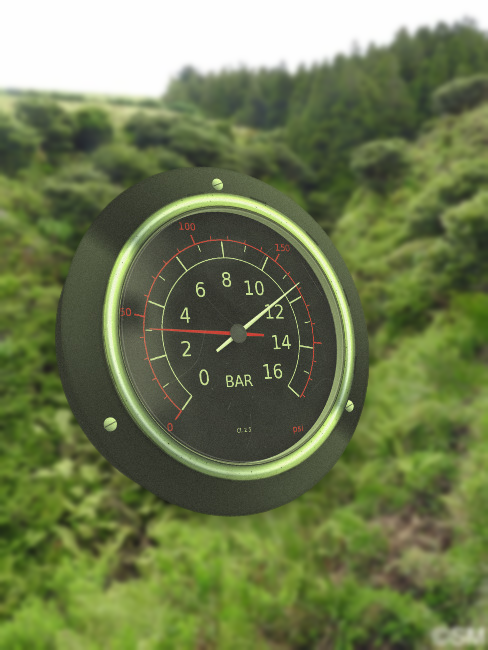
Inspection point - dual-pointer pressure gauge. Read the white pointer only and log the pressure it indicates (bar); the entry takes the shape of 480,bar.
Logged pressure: 11.5,bar
